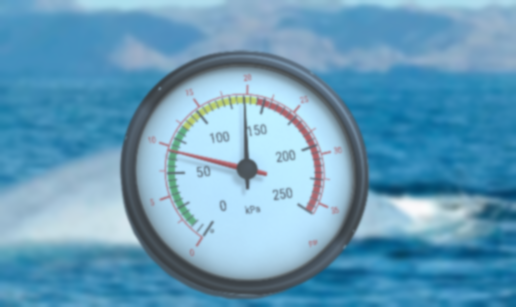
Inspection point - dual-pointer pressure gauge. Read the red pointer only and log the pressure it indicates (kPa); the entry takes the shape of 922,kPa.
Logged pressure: 65,kPa
